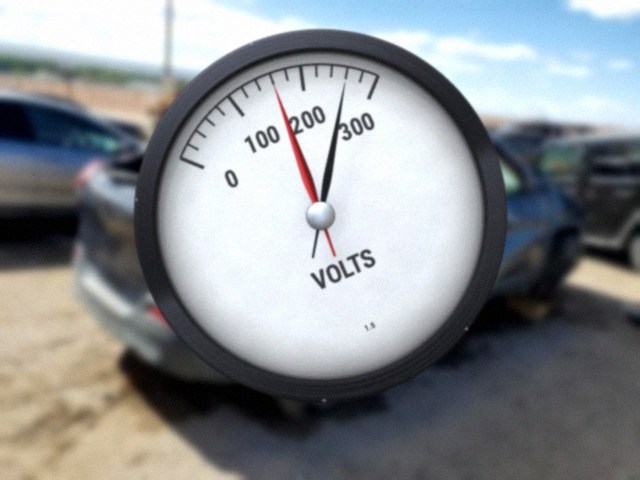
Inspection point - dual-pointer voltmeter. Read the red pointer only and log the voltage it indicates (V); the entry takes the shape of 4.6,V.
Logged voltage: 160,V
